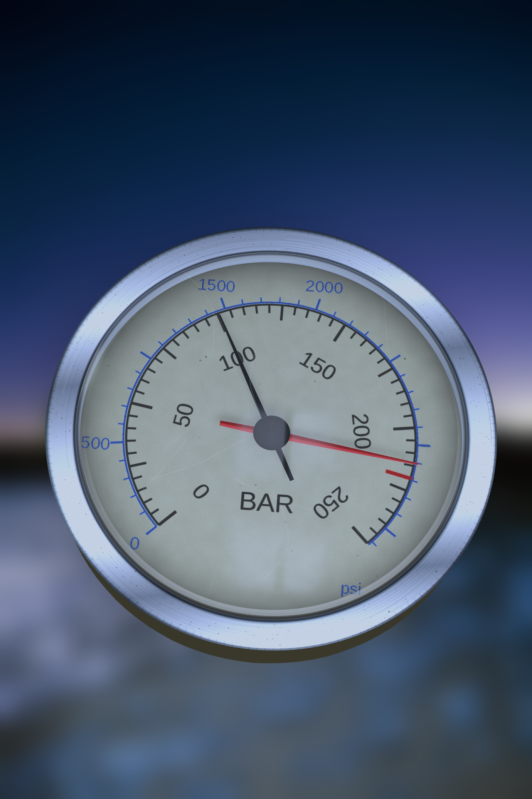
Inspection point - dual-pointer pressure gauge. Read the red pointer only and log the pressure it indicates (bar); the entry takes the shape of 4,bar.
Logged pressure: 215,bar
